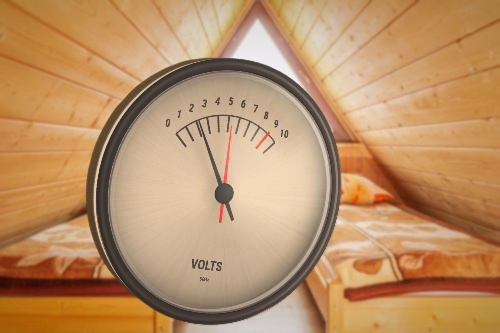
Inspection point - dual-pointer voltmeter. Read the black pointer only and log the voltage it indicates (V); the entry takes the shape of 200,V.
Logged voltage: 2,V
